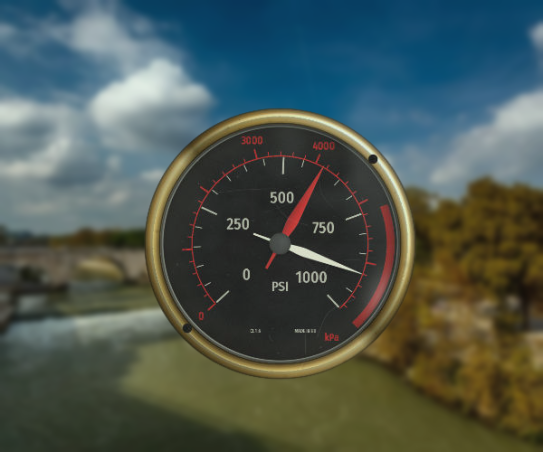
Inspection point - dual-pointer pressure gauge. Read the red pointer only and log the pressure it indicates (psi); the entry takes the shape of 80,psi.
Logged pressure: 600,psi
